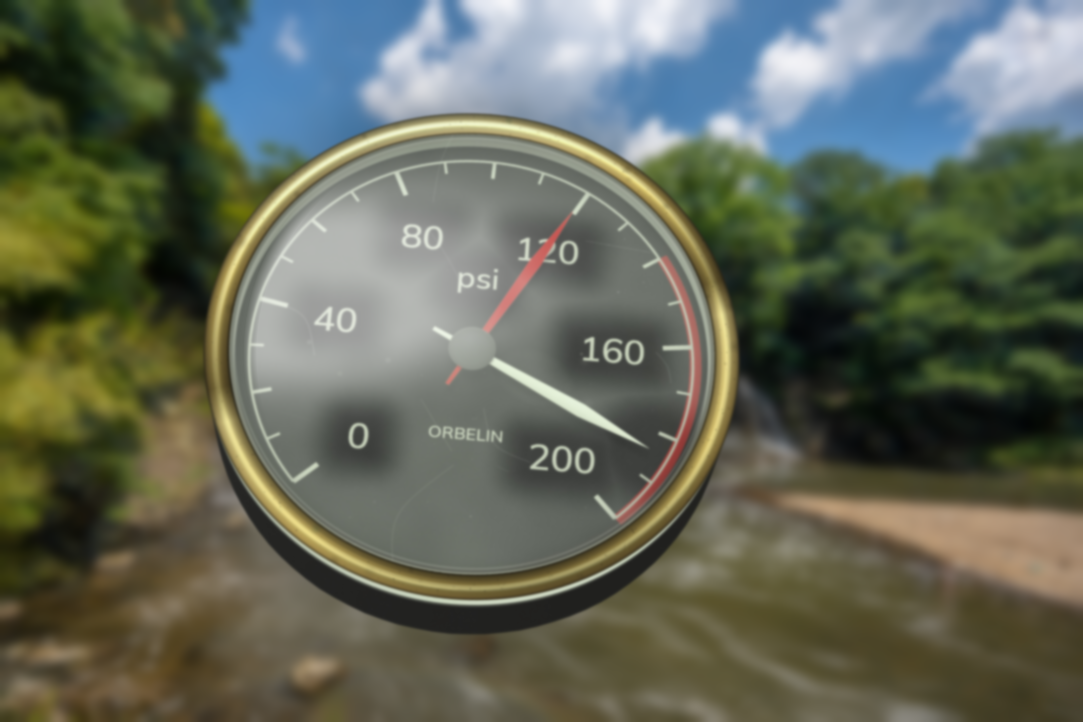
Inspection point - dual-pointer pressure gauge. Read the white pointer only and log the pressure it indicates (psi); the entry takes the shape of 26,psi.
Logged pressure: 185,psi
